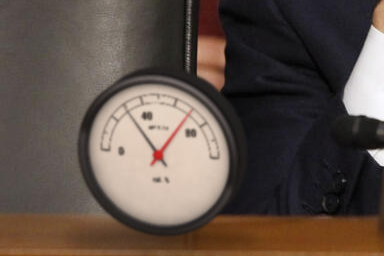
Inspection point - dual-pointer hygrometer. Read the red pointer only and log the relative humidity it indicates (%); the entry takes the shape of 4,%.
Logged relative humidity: 70,%
